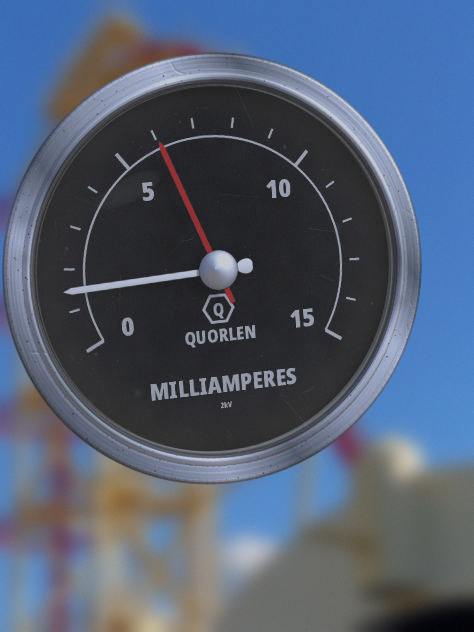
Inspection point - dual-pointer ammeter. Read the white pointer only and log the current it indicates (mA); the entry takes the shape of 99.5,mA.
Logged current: 1.5,mA
